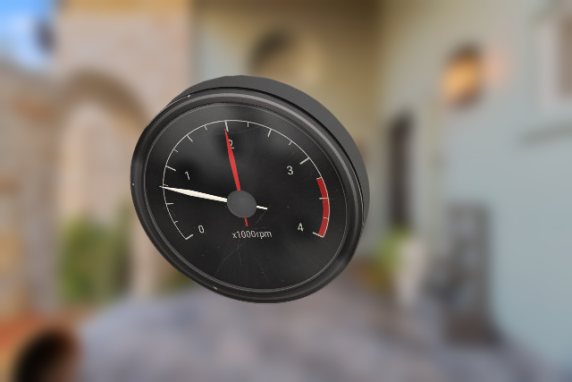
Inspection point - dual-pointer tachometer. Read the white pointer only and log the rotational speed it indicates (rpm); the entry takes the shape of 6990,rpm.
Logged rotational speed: 750,rpm
